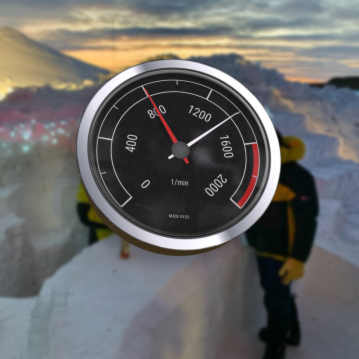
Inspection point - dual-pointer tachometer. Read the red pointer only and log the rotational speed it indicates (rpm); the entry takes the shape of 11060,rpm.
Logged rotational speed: 800,rpm
